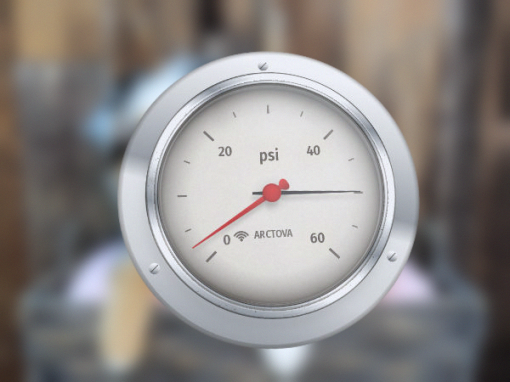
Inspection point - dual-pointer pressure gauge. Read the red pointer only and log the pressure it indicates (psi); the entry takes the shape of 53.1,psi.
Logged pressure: 2.5,psi
